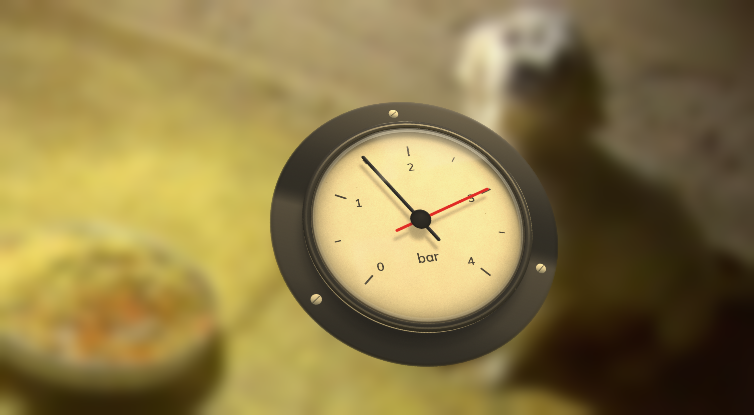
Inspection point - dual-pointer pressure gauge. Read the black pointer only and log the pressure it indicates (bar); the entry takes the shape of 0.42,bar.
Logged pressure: 1.5,bar
